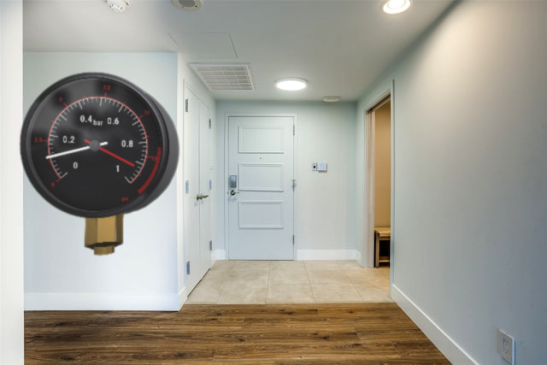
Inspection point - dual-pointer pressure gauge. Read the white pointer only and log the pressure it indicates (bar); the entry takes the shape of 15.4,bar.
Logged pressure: 0.1,bar
